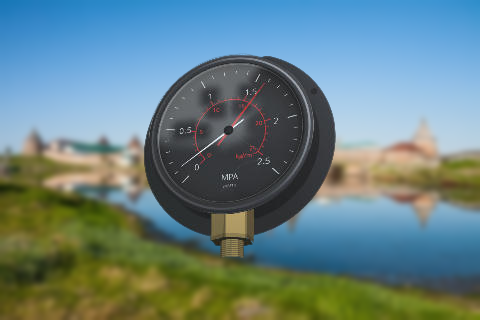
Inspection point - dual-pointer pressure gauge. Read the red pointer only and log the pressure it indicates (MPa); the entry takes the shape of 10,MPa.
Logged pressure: 1.6,MPa
